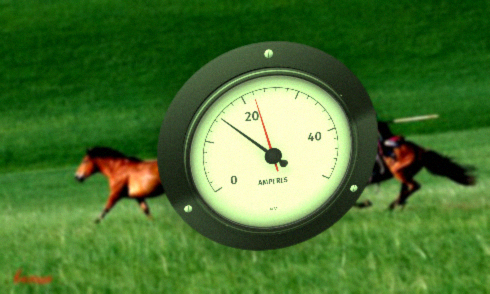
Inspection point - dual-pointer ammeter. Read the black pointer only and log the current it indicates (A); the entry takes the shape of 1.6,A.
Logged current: 15,A
